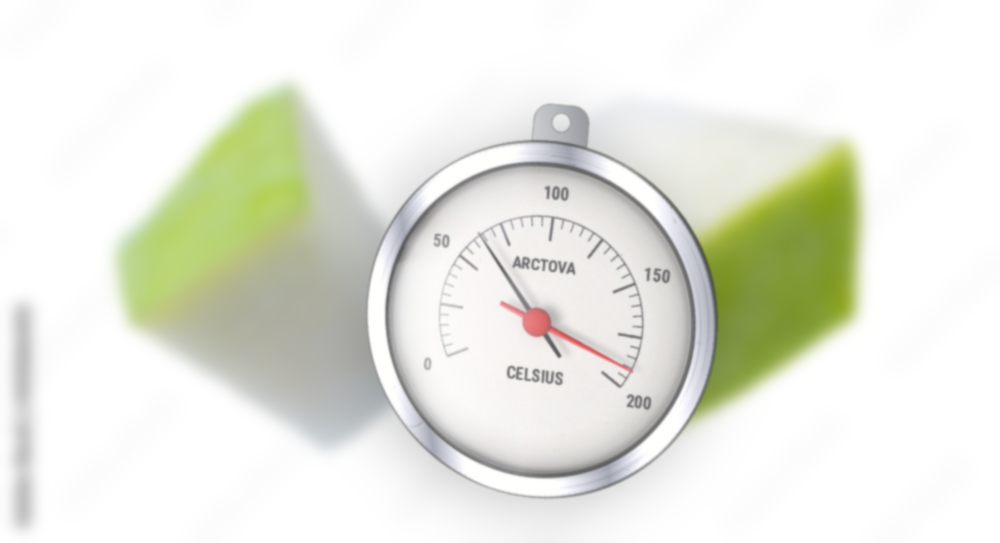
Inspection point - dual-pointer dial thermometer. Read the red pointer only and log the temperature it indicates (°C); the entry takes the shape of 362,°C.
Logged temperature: 190,°C
